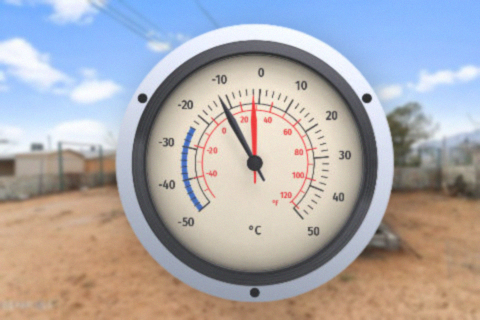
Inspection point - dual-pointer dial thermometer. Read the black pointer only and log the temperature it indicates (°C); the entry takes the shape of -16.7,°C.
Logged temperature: -12,°C
